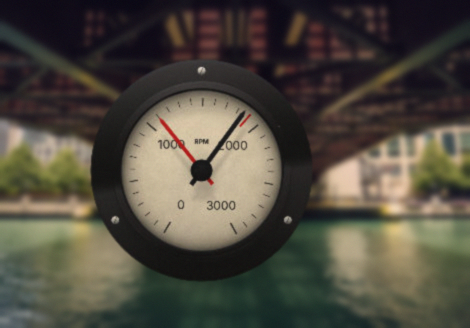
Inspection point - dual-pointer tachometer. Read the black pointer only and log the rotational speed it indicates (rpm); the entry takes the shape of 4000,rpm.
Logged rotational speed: 1850,rpm
